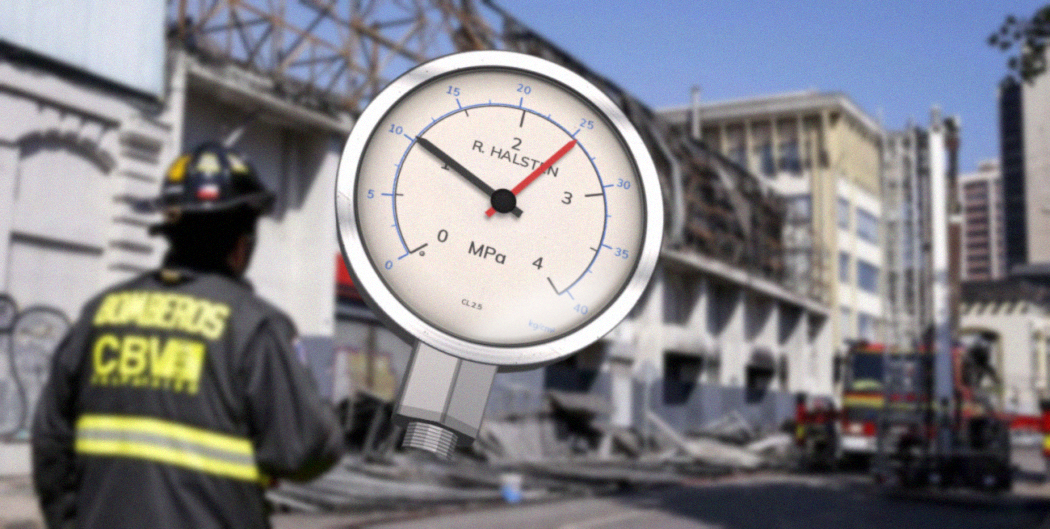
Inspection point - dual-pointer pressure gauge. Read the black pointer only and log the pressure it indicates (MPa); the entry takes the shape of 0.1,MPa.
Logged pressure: 1,MPa
